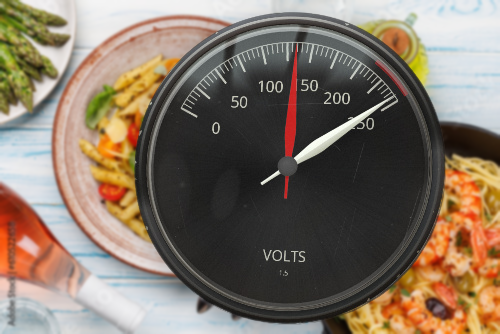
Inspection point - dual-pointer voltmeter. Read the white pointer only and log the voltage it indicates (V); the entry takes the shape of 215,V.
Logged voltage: 245,V
